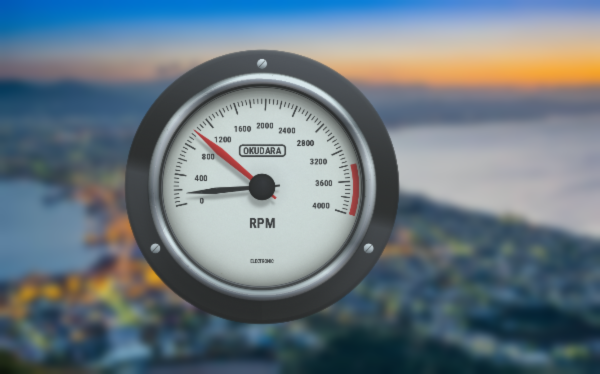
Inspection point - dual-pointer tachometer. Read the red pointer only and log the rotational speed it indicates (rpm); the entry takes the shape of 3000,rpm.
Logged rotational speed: 1000,rpm
